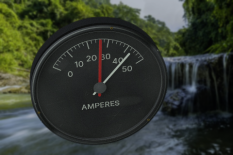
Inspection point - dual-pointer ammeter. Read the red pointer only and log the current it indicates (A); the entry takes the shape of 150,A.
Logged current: 26,A
